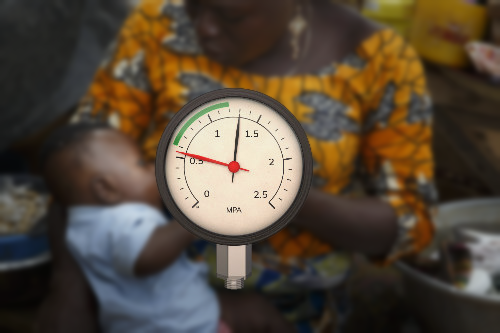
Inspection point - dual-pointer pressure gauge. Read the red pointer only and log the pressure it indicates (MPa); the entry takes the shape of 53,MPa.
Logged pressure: 0.55,MPa
